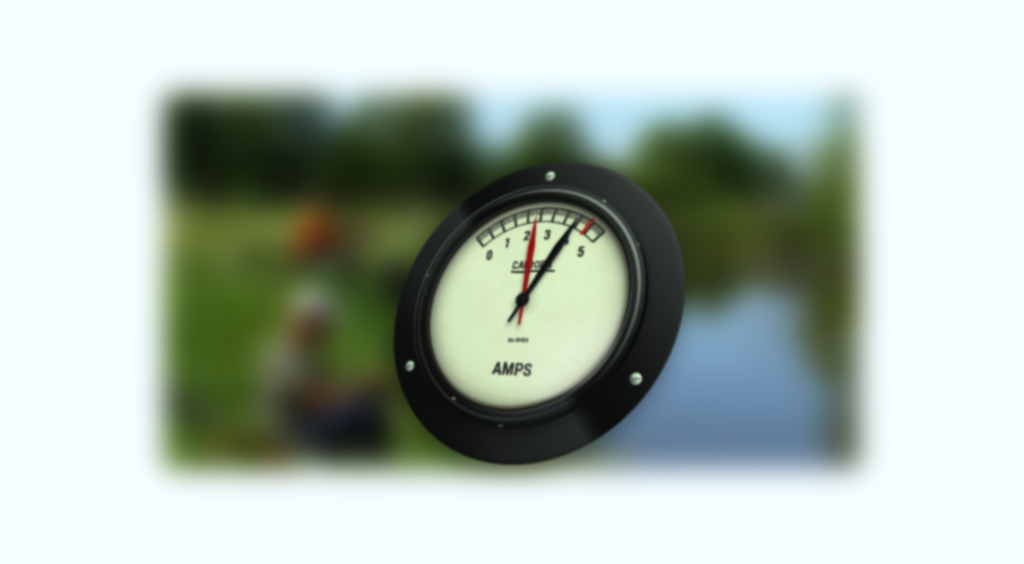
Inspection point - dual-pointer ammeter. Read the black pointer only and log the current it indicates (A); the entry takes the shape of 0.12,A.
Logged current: 4,A
